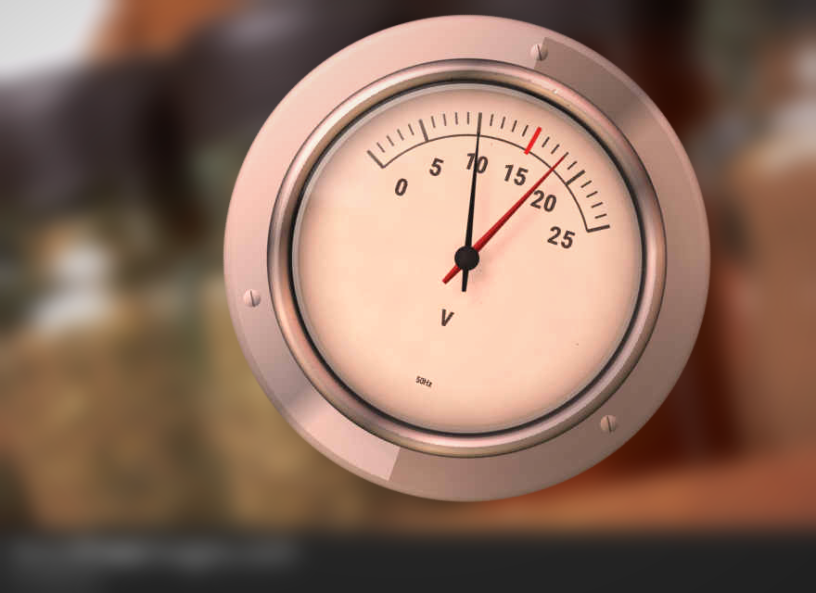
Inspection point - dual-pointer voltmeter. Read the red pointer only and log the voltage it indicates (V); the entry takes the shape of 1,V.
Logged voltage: 18,V
